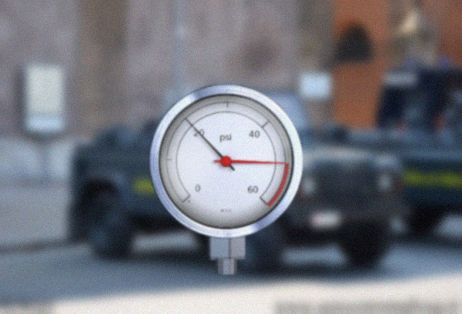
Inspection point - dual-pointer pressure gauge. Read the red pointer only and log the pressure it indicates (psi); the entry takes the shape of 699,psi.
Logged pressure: 50,psi
